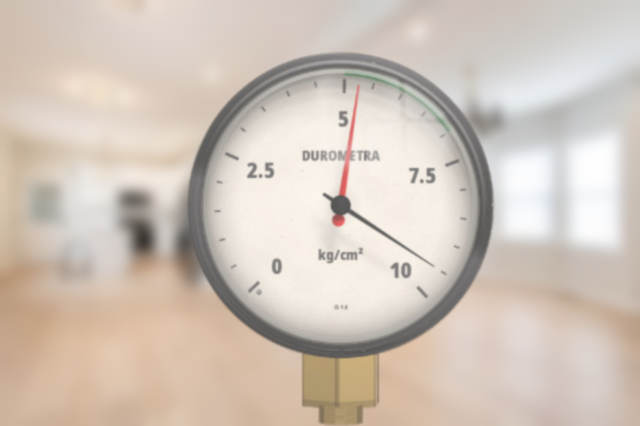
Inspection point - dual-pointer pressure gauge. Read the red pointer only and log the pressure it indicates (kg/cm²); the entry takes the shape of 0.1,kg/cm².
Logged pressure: 5.25,kg/cm²
